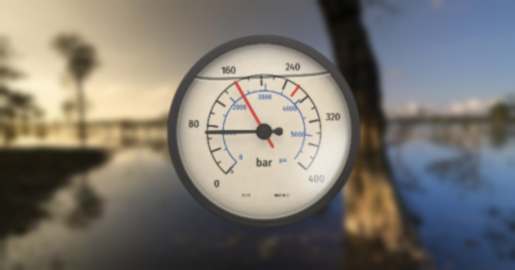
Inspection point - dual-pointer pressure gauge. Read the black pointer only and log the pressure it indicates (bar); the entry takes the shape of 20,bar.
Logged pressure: 70,bar
